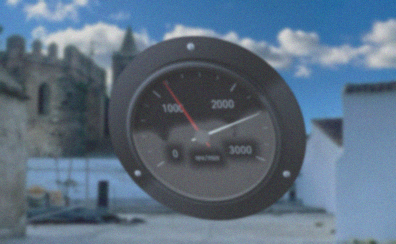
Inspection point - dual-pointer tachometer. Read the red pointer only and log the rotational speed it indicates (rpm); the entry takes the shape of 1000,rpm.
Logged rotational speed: 1200,rpm
